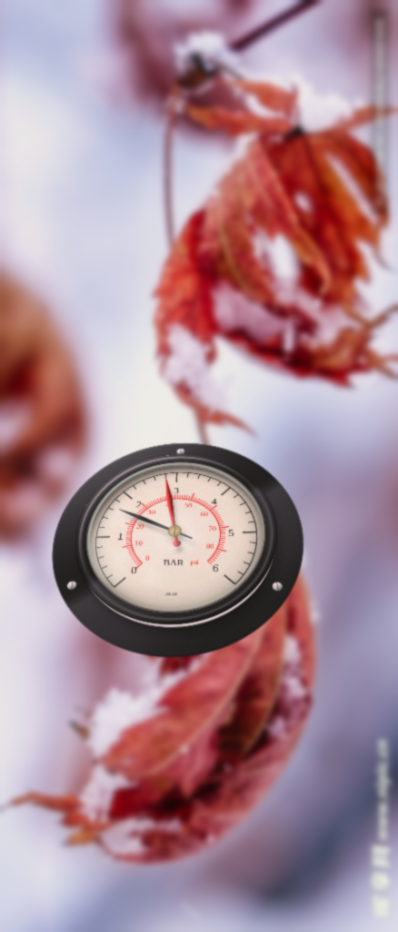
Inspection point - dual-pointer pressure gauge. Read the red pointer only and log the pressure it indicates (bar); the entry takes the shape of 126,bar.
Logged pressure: 2.8,bar
